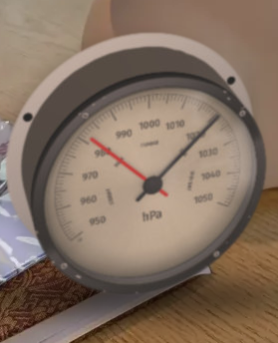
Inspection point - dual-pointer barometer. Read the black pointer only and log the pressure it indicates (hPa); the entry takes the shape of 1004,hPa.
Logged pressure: 1020,hPa
